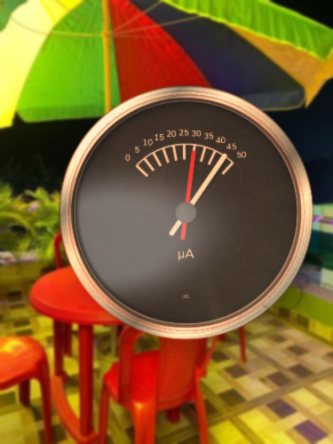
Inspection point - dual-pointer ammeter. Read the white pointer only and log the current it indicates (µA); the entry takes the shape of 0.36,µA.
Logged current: 45,µA
